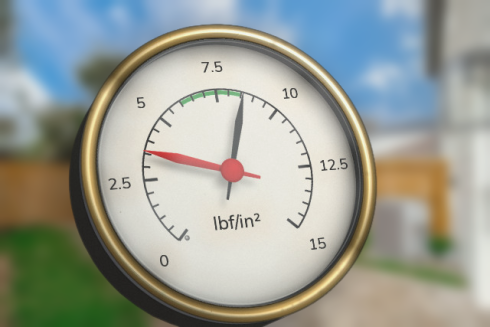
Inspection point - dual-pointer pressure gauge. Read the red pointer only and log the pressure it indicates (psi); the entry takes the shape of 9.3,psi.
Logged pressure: 3.5,psi
